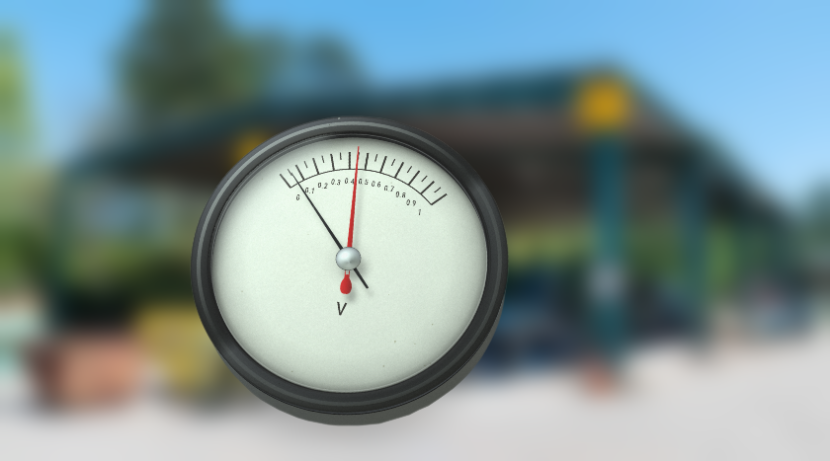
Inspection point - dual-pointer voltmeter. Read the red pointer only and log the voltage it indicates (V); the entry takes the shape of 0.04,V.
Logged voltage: 0.45,V
